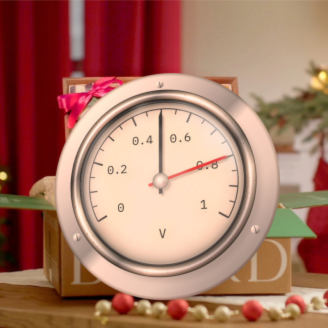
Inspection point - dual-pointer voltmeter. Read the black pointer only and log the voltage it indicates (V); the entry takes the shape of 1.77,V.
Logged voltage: 0.5,V
